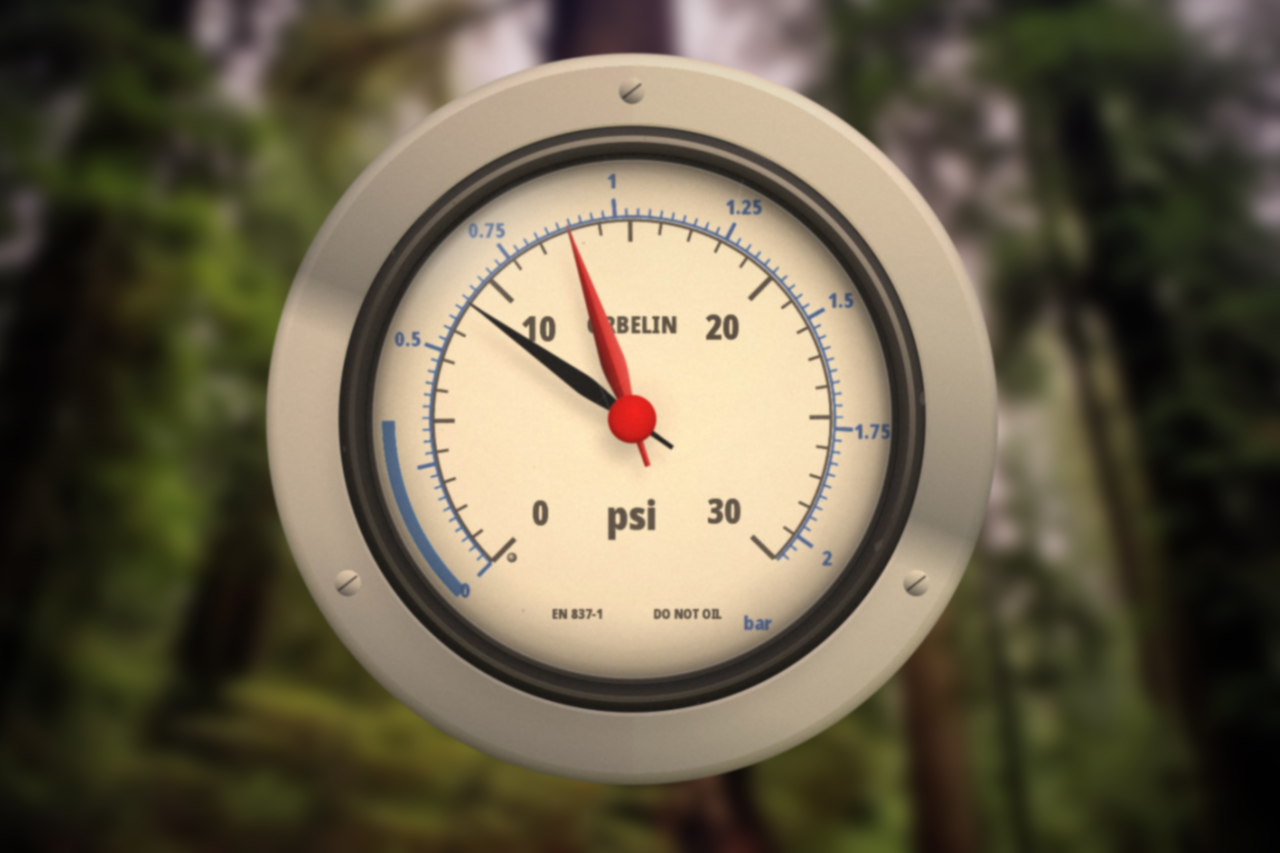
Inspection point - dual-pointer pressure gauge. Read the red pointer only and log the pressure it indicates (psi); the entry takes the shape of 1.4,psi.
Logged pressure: 13,psi
